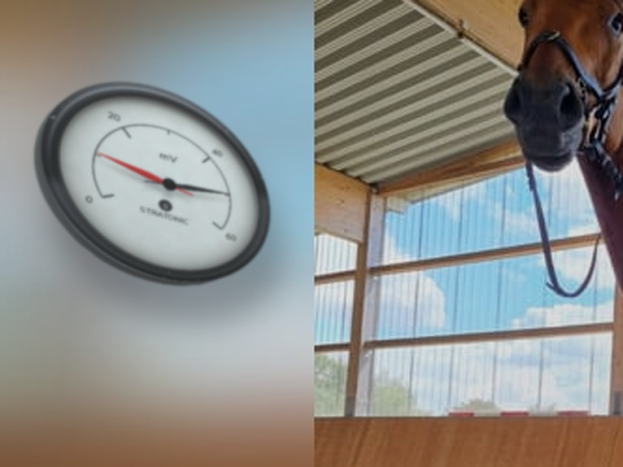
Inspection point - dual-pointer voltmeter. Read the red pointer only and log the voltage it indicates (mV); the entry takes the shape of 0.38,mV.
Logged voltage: 10,mV
